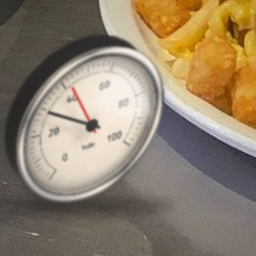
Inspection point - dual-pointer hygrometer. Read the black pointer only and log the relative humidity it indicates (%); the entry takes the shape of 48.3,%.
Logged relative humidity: 30,%
